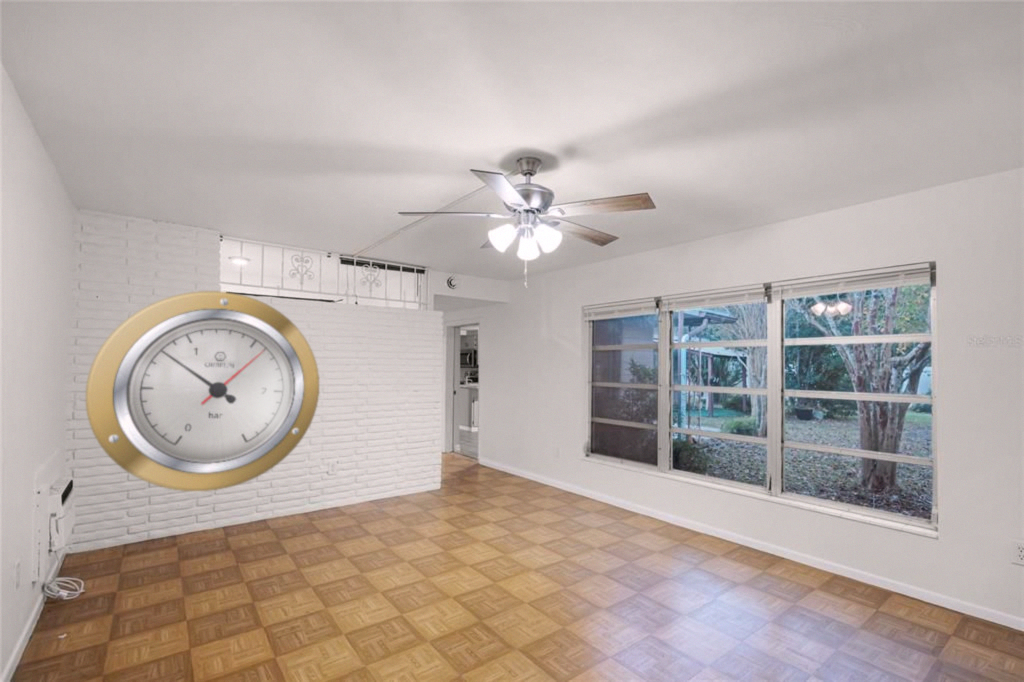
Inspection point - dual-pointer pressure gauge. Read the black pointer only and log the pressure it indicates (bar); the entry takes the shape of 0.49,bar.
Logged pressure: 0.8,bar
